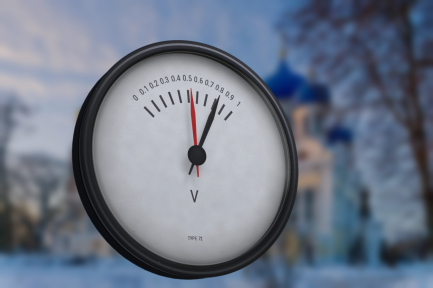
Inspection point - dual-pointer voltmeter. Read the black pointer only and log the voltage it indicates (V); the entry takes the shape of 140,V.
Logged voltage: 0.8,V
